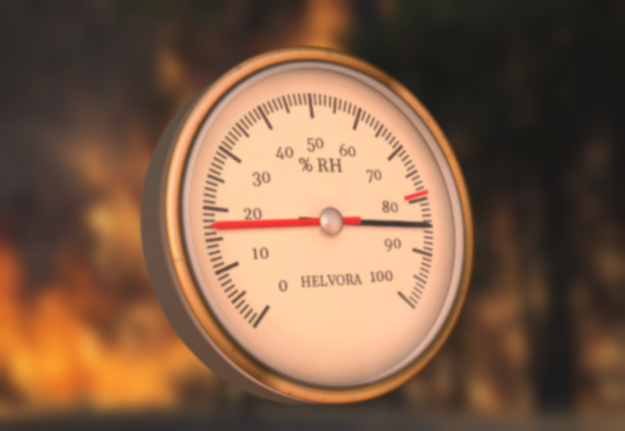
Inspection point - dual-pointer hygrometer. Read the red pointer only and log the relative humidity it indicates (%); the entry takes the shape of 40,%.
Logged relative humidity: 17,%
